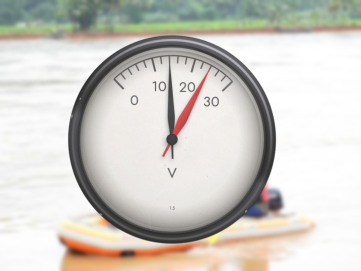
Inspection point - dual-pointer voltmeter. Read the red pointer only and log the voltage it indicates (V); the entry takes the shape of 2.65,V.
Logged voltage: 24,V
